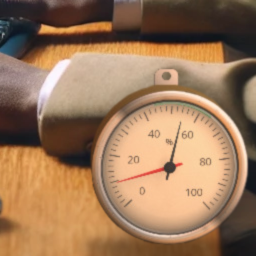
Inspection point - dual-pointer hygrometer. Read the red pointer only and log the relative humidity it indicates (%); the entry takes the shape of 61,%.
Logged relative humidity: 10,%
